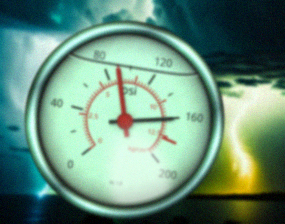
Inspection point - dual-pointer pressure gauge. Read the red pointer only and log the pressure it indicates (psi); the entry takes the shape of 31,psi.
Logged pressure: 90,psi
